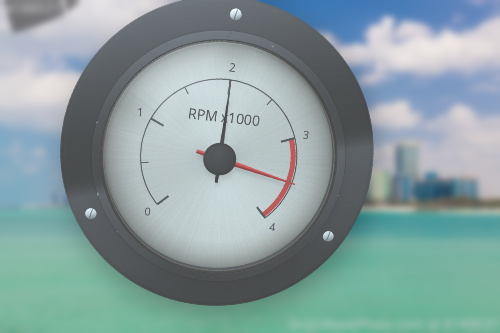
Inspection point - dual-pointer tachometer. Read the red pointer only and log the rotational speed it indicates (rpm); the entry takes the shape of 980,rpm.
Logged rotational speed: 3500,rpm
